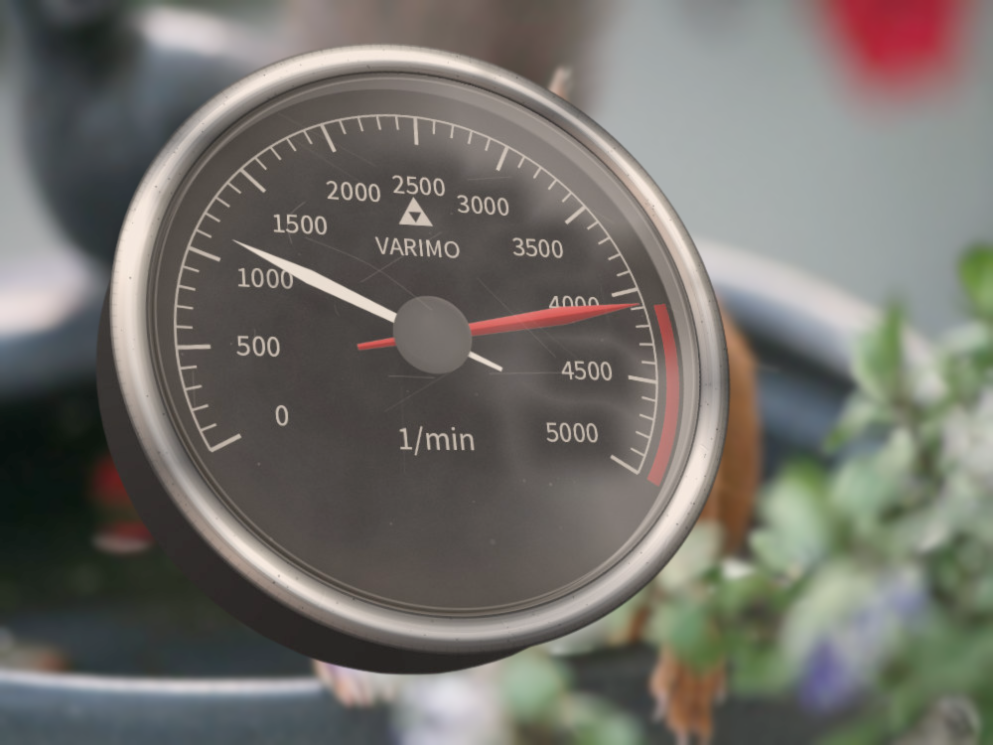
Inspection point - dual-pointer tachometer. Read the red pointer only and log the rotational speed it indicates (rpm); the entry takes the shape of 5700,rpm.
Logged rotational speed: 4100,rpm
